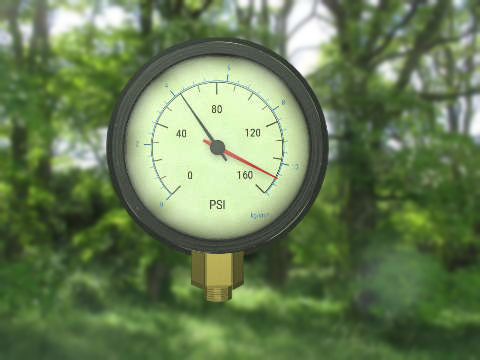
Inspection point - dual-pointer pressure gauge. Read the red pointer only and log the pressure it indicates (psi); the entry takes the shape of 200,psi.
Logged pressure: 150,psi
